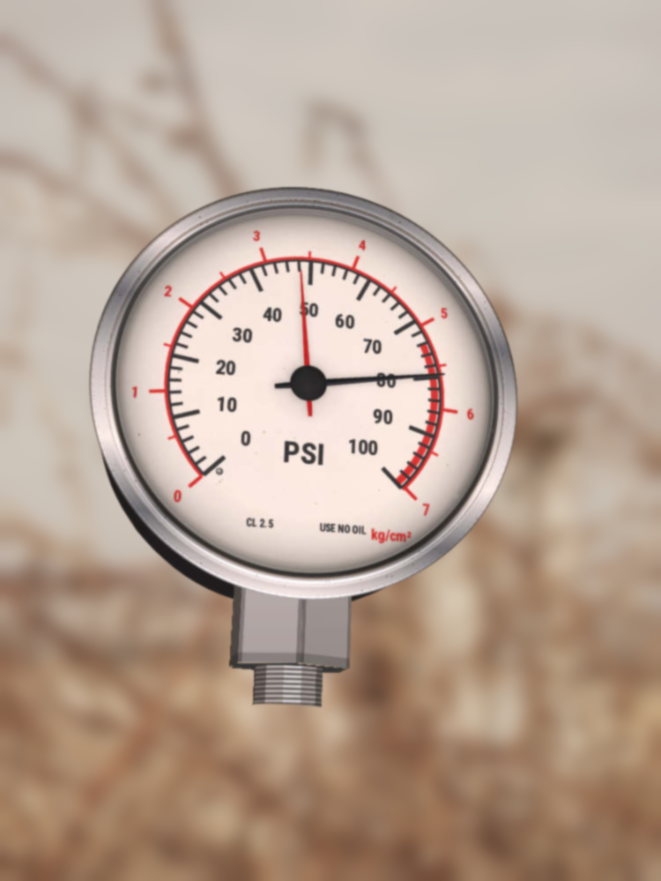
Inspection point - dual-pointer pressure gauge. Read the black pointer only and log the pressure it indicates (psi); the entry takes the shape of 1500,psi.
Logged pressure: 80,psi
